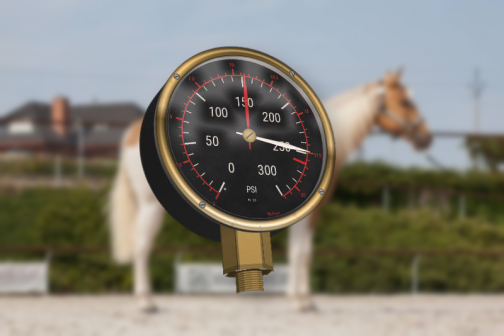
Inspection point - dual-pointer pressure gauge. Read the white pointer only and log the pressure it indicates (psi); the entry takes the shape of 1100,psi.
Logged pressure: 250,psi
